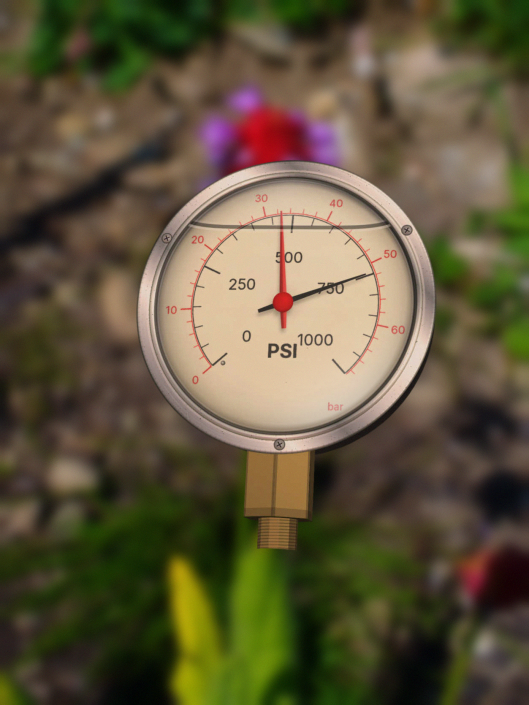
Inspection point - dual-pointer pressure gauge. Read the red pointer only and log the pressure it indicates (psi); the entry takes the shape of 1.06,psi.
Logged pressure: 475,psi
